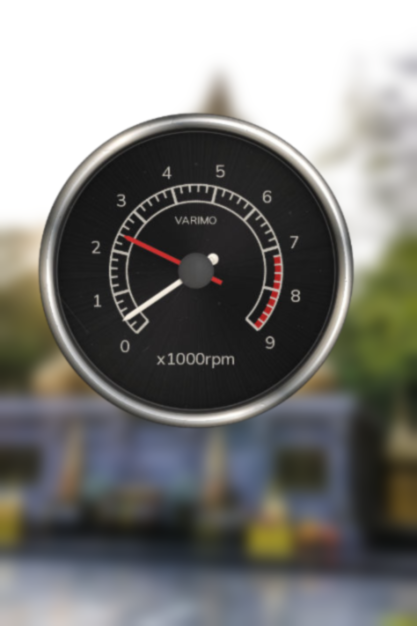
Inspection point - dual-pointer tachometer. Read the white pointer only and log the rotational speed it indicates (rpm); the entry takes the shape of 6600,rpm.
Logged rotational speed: 400,rpm
